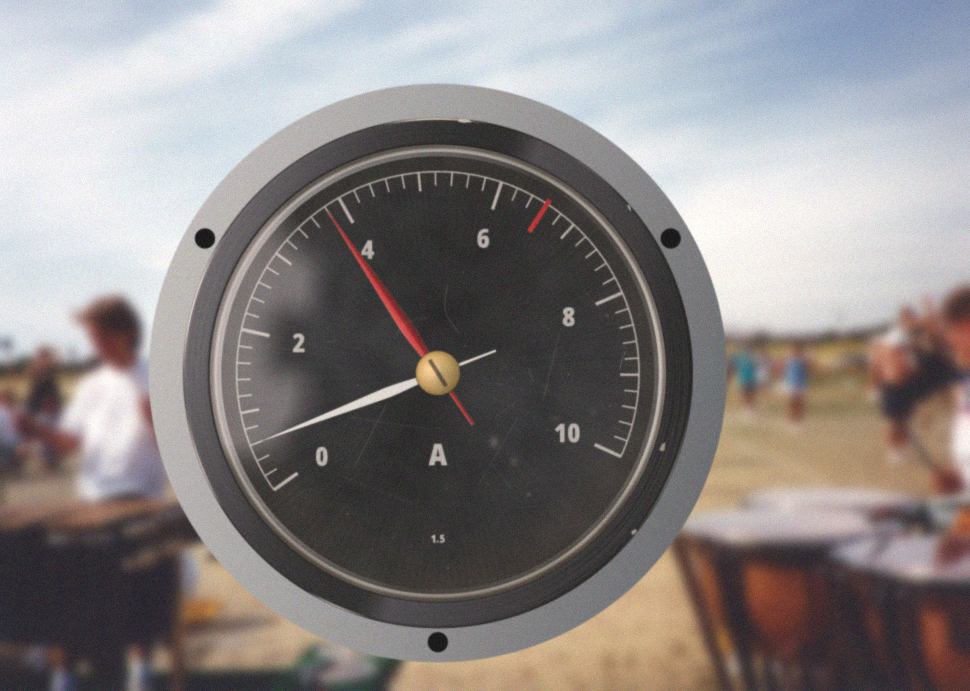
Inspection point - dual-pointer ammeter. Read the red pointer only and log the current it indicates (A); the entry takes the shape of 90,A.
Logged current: 3.8,A
